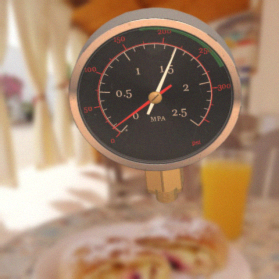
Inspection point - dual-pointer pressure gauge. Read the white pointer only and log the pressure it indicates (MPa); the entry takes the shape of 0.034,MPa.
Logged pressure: 1.5,MPa
